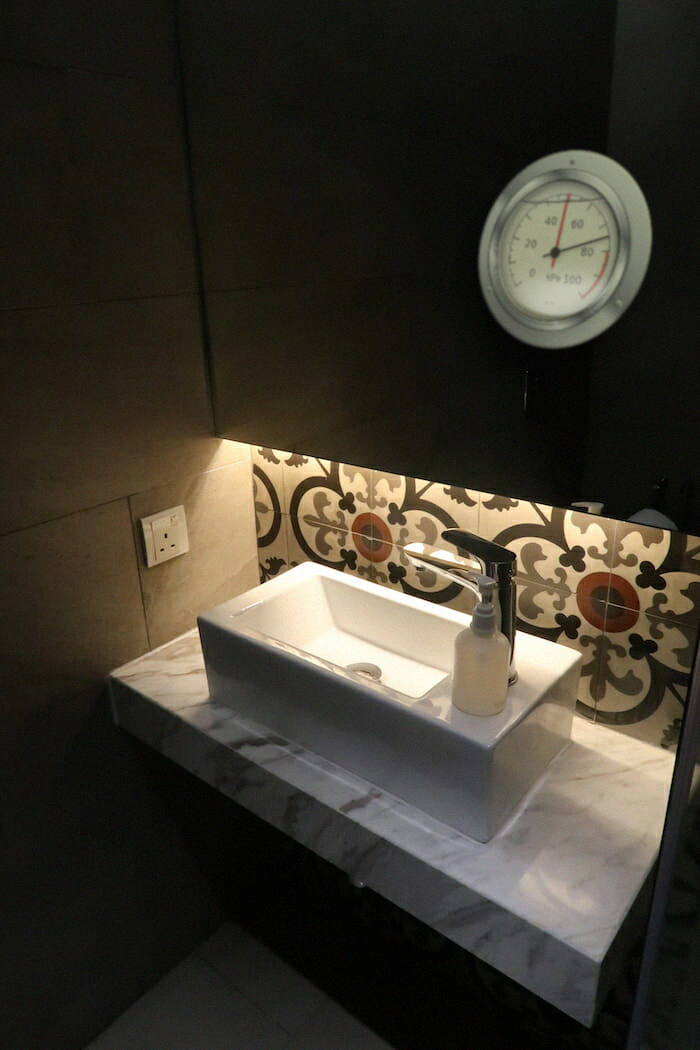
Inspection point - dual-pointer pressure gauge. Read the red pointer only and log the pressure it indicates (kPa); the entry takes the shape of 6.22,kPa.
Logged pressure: 50,kPa
